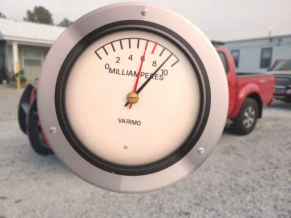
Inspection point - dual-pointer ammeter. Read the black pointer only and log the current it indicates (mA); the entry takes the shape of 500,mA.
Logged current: 9,mA
